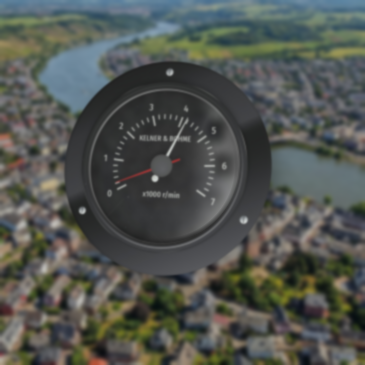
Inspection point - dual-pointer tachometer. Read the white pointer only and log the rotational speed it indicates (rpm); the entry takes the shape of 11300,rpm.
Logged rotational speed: 4200,rpm
